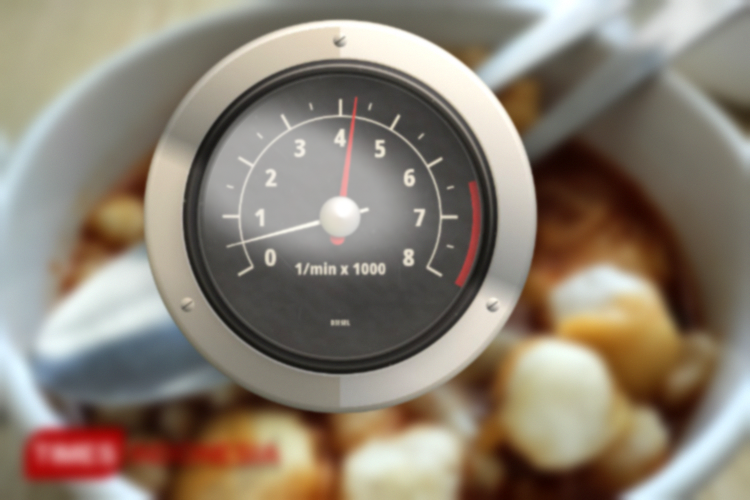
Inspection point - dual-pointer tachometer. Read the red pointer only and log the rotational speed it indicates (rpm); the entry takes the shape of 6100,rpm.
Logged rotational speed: 4250,rpm
